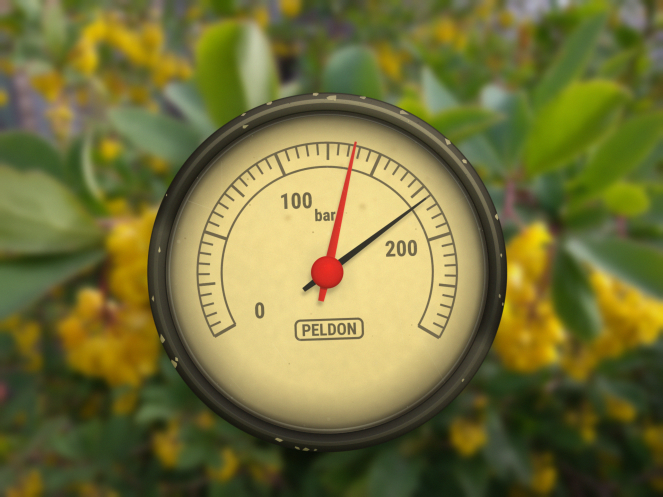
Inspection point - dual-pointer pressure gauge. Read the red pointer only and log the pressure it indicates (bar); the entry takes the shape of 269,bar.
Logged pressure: 137.5,bar
